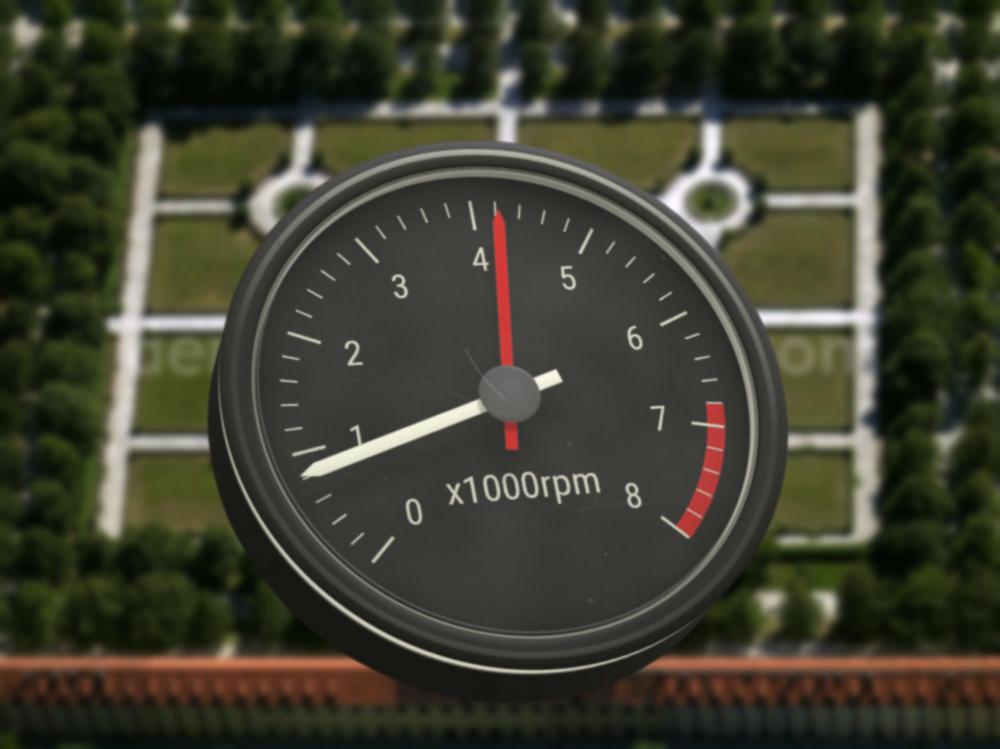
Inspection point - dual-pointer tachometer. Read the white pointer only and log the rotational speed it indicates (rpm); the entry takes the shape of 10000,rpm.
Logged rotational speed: 800,rpm
